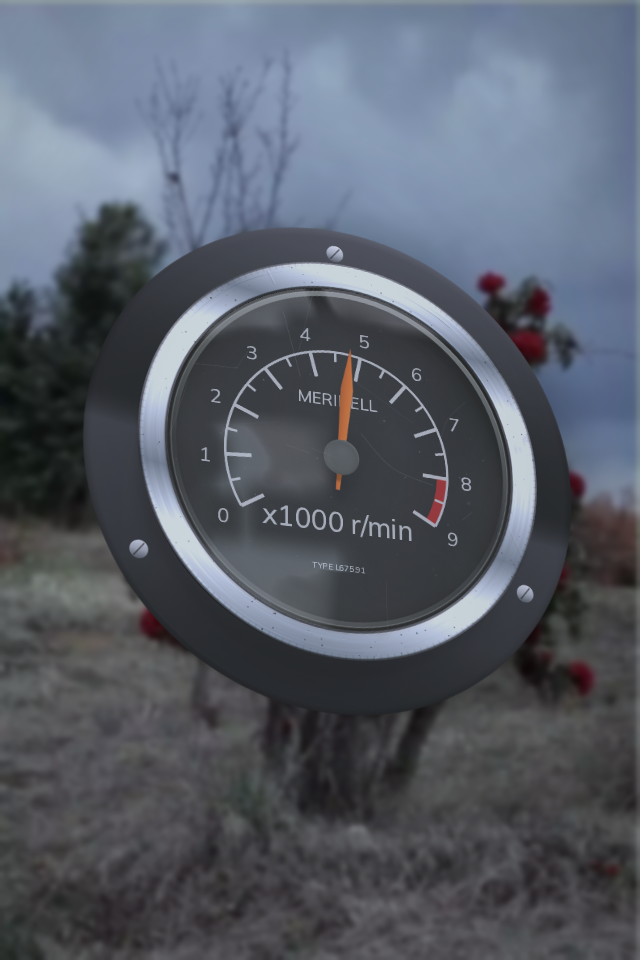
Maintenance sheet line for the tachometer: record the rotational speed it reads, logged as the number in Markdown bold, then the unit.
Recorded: **4750** rpm
